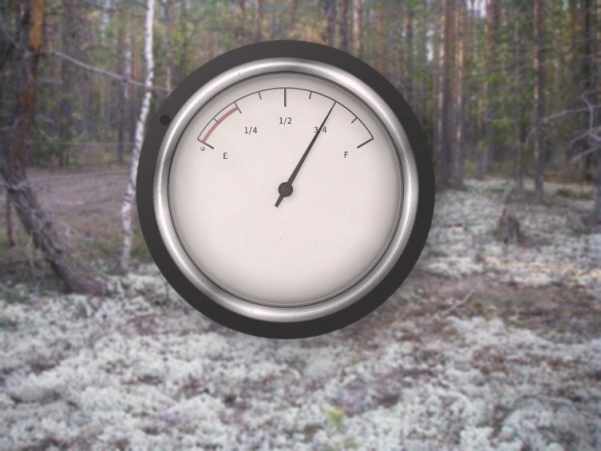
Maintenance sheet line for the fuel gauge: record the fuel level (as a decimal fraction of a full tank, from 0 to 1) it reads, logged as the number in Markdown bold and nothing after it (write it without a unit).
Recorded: **0.75**
